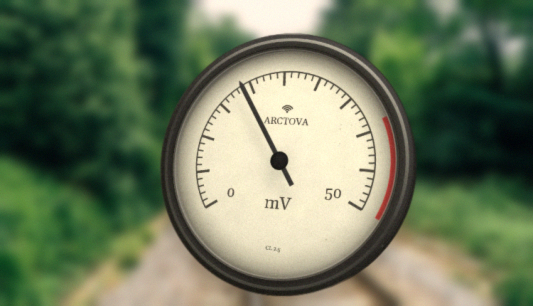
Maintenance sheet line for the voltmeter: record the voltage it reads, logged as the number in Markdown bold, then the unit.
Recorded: **19** mV
